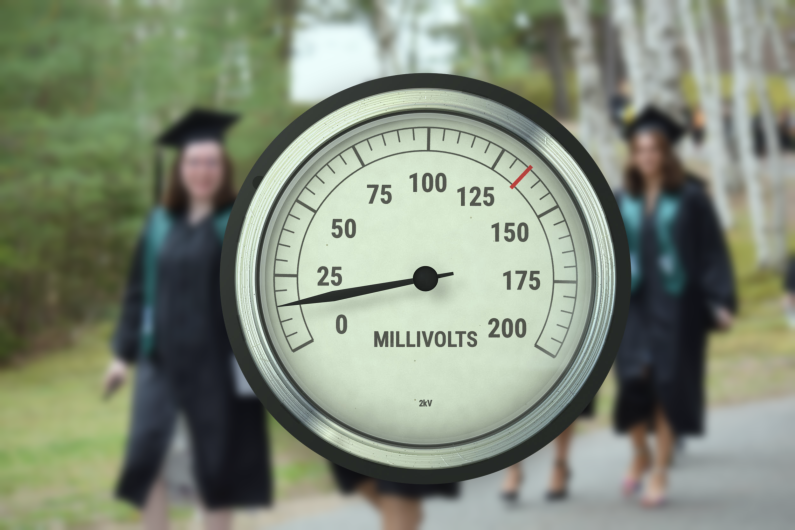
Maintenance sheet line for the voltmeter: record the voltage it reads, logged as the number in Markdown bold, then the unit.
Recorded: **15** mV
